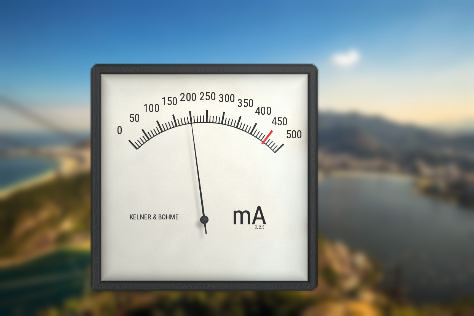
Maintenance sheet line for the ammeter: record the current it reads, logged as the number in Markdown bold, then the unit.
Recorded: **200** mA
